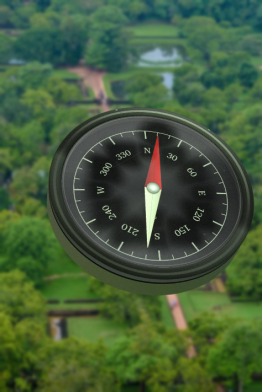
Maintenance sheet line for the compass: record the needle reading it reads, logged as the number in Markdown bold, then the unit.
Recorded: **10** °
